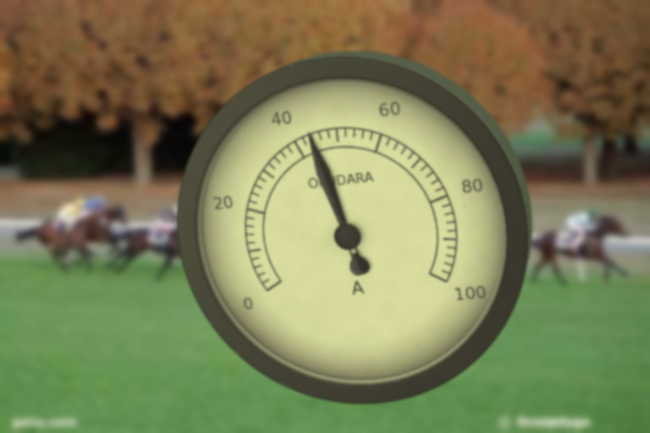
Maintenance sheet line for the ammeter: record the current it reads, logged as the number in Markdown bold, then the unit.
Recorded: **44** A
